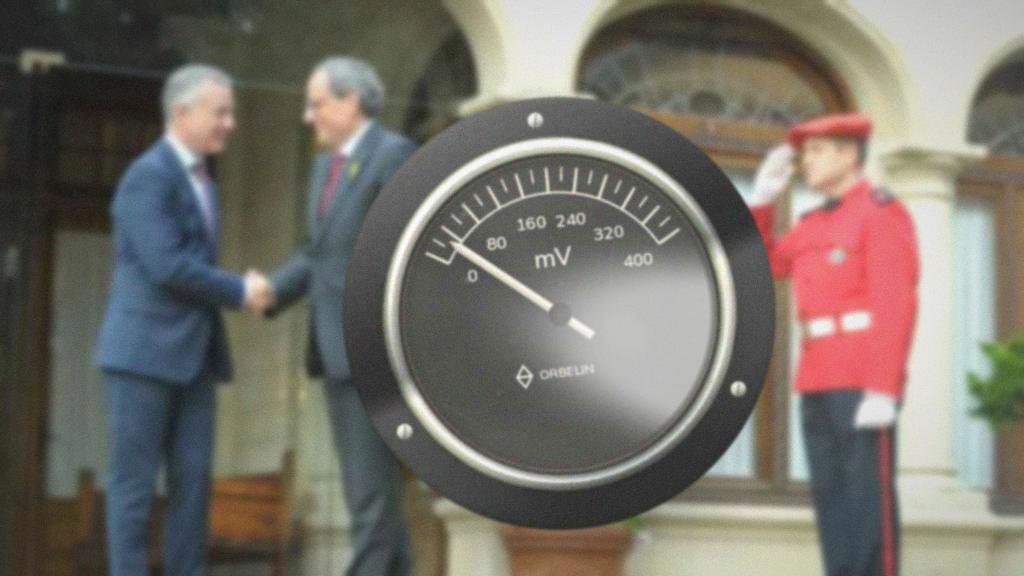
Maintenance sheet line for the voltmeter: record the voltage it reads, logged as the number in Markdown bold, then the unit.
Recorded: **30** mV
